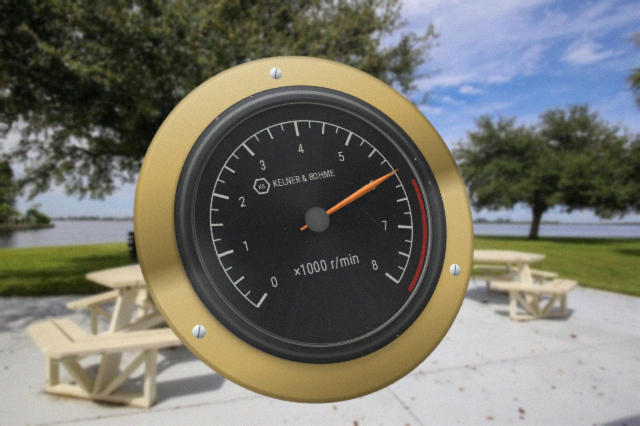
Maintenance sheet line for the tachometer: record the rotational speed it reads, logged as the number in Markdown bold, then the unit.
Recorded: **6000** rpm
